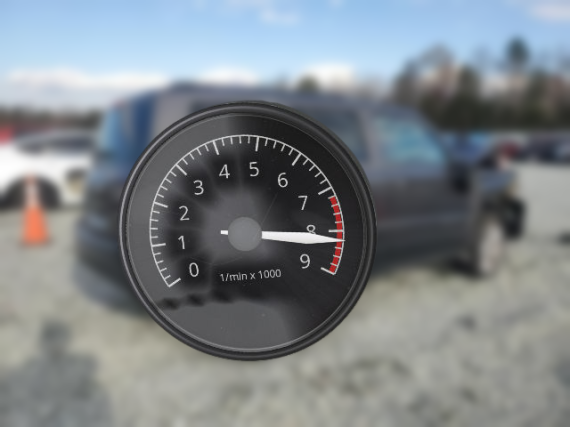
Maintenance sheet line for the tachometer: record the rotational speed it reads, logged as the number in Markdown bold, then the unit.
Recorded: **8200** rpm
